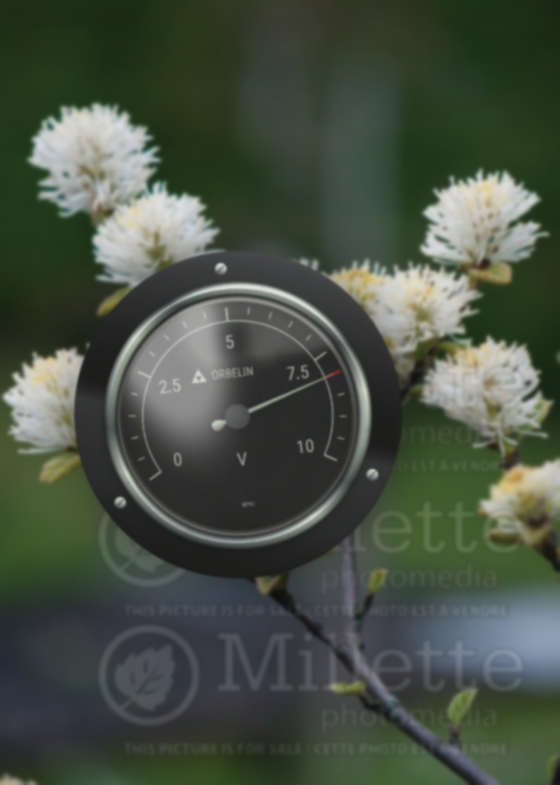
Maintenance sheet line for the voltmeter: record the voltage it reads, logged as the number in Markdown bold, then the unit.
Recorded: **8** V
